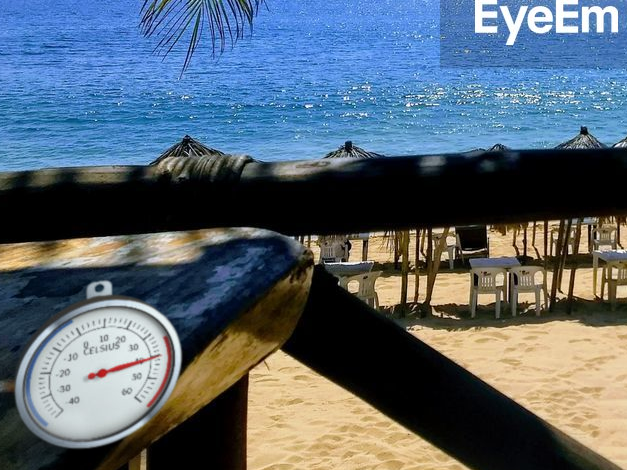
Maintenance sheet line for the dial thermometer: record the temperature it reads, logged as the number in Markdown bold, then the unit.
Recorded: **40** °C
